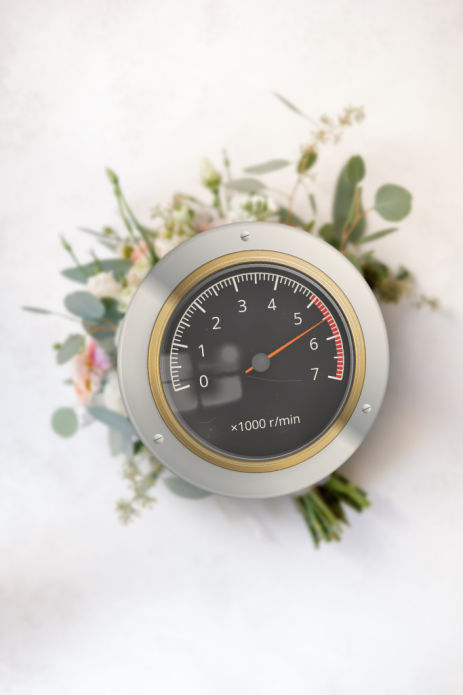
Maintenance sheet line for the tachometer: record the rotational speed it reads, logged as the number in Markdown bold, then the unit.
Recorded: **5500** rpm
